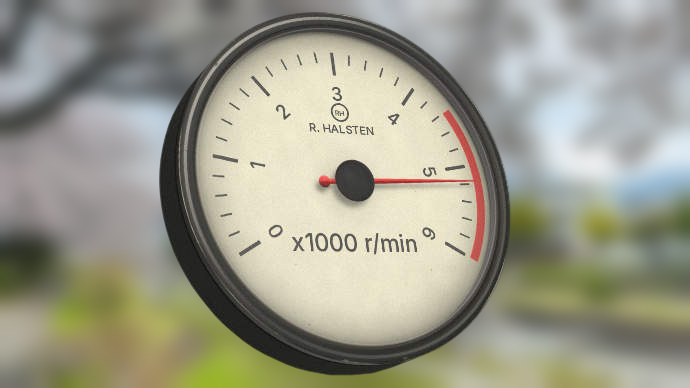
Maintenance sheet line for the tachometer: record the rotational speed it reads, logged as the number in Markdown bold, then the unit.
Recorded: **5200** rpm
